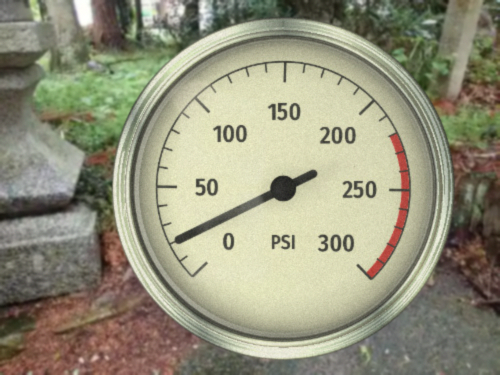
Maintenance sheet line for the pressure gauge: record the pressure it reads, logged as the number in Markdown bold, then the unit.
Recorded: **20** psi
